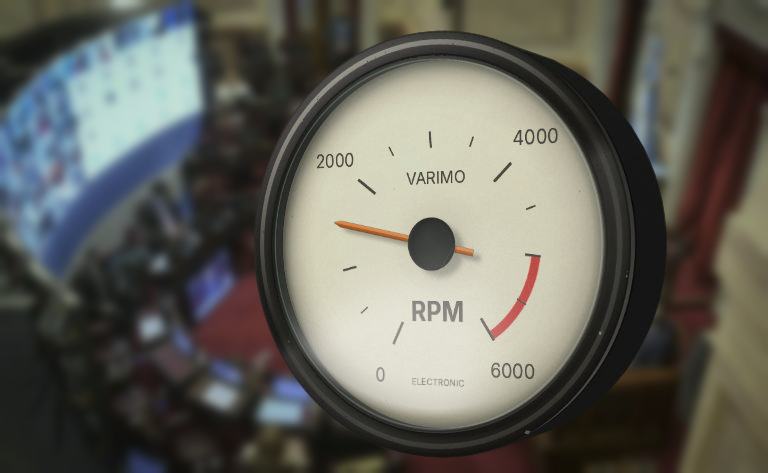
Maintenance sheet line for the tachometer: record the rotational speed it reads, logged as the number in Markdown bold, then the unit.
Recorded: **1500** rpm
